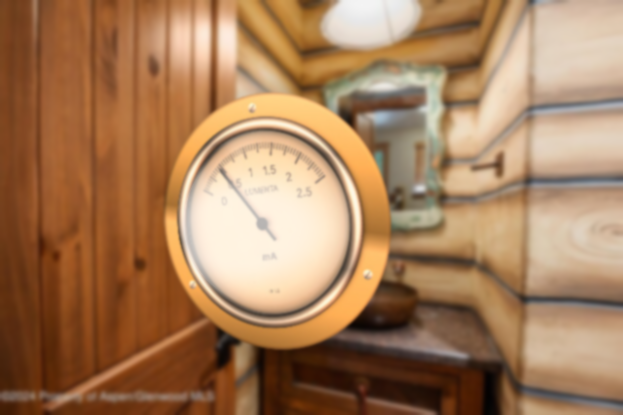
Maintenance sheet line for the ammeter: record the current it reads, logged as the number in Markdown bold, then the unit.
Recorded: **0.5** mA
